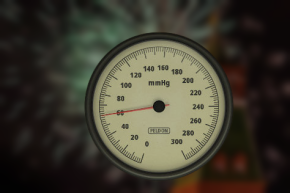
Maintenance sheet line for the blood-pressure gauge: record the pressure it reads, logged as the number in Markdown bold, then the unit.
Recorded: **60** mmHg
